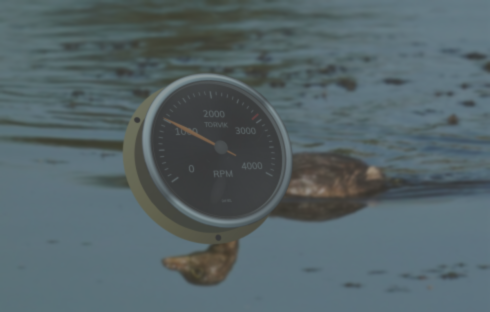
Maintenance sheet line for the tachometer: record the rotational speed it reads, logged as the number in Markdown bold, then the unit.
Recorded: **1000** rpm
